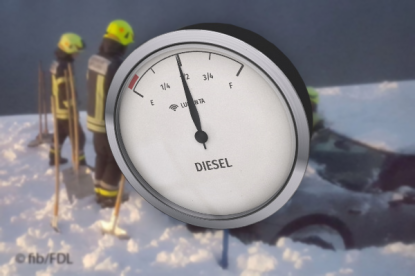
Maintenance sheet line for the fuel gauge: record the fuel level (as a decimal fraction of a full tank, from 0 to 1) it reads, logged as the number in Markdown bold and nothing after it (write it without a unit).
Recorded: **0.5**
